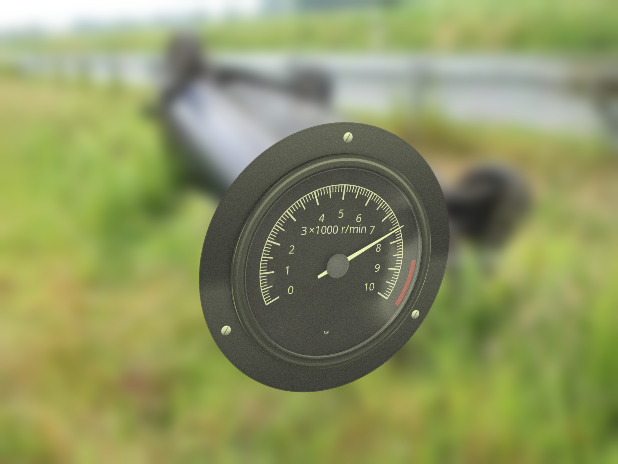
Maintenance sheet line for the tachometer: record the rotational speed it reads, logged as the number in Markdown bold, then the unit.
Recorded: **7500** rpm
